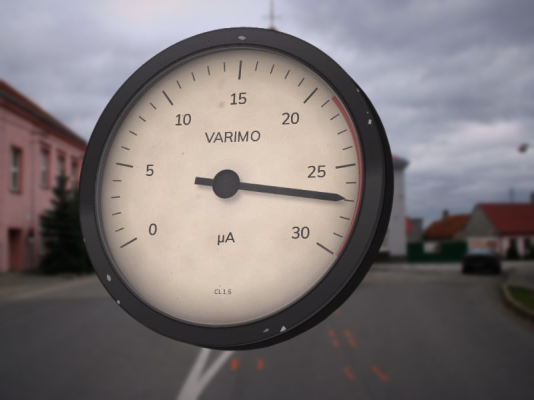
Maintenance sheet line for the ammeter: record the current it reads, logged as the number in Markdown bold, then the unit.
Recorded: **27** µA
